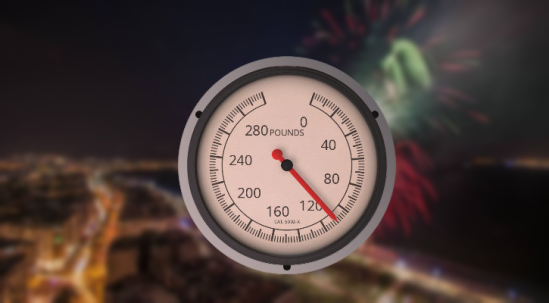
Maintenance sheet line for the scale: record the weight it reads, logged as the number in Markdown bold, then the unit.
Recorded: **110** lb
